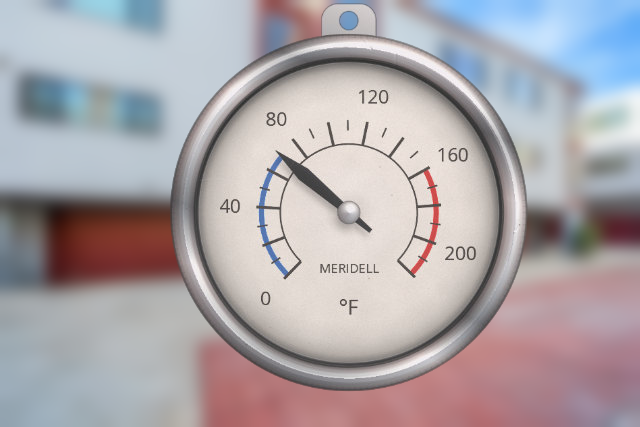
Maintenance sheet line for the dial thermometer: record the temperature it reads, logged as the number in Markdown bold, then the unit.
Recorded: **70** °F
